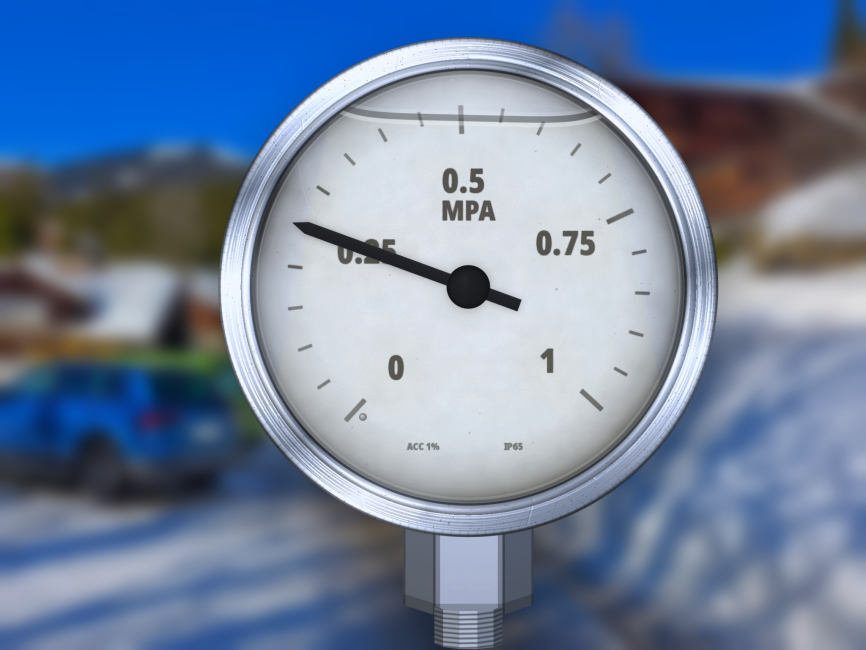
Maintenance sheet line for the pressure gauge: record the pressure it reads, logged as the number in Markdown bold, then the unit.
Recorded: **0.25** MPa
